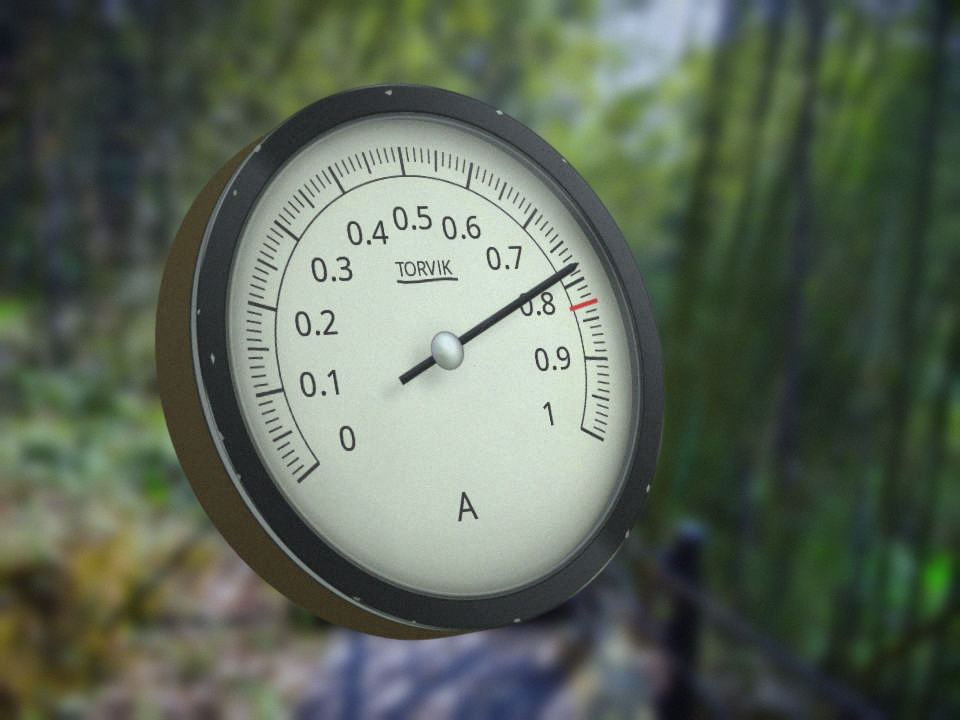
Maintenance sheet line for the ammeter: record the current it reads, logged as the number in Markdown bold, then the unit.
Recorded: **0.78** A
